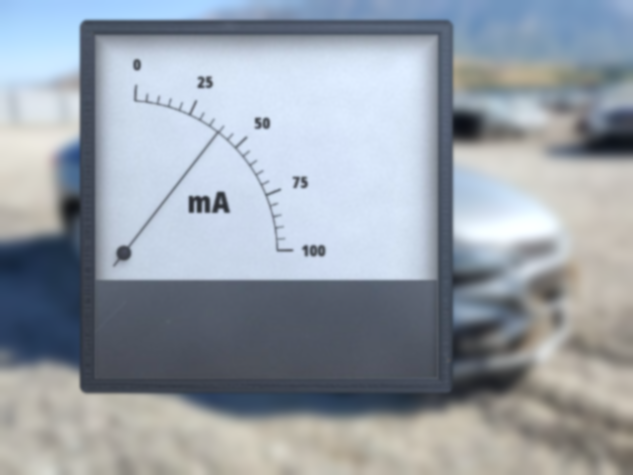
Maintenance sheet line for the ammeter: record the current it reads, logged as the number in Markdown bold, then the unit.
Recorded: **40** mA
